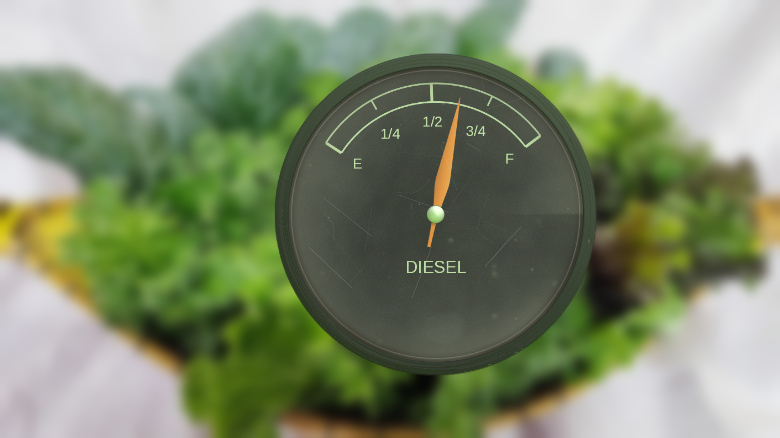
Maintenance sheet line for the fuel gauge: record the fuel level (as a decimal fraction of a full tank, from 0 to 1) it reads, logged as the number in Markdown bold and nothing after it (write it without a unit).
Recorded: **0.625**
